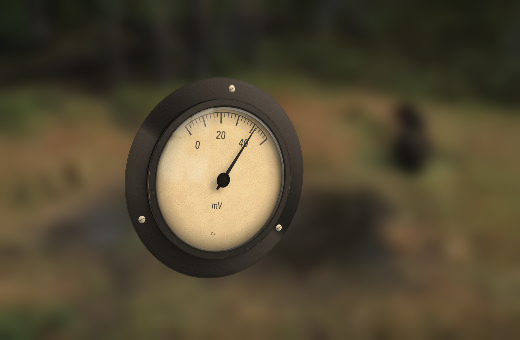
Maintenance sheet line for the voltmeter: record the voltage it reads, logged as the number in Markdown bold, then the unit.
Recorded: **40** mV
